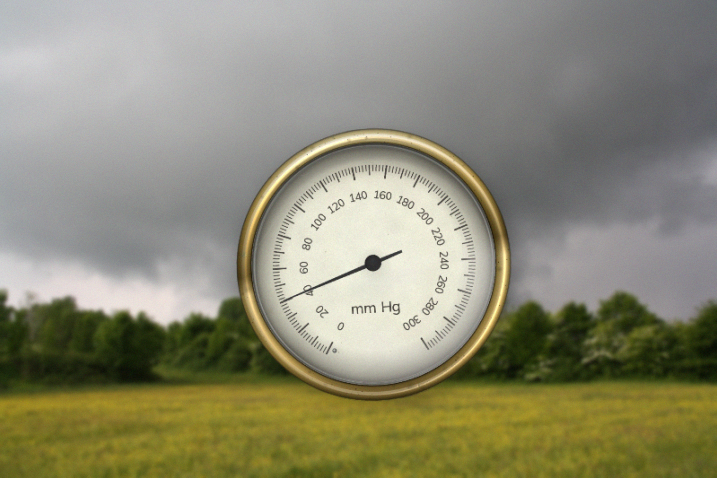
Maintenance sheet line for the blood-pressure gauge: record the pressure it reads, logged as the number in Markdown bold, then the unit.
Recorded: **40** mmHg
